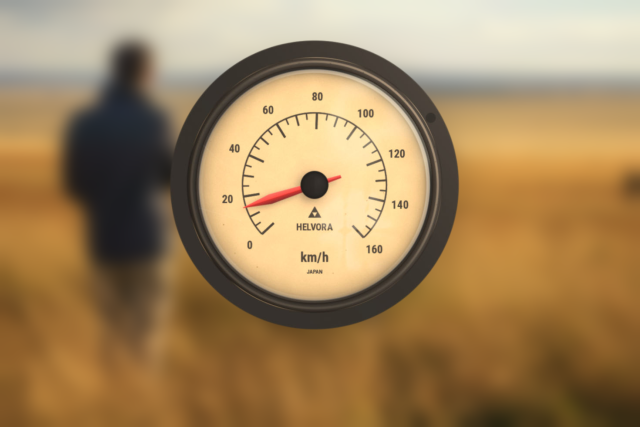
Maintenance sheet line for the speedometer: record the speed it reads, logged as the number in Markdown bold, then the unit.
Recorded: **15** km/h
